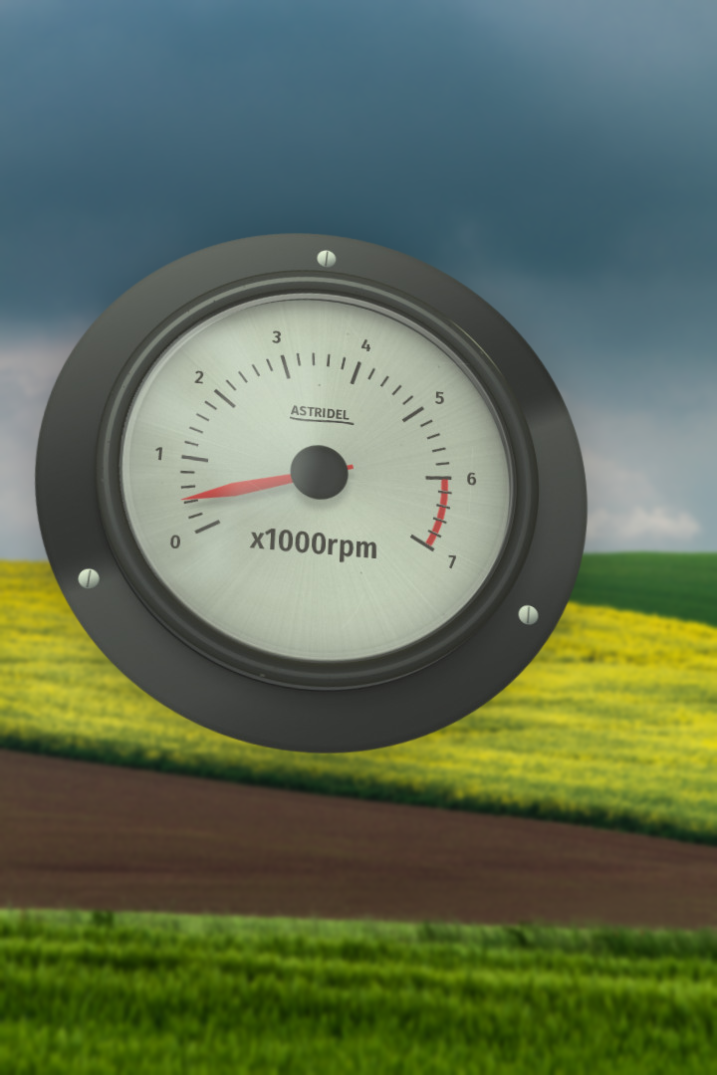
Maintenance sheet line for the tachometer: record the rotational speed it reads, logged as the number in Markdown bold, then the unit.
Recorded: **400** rpm
